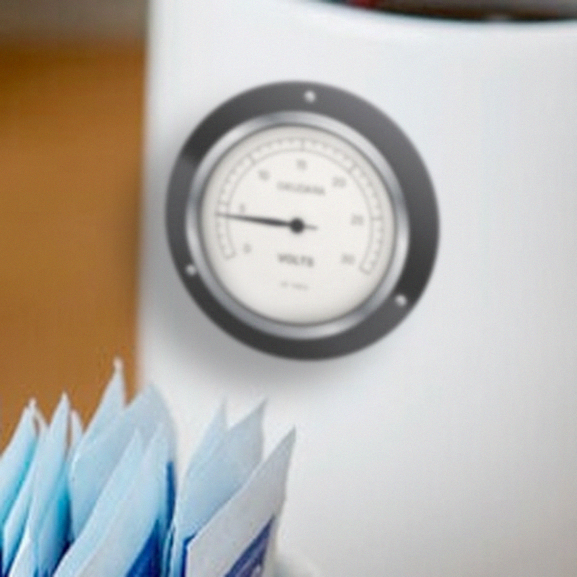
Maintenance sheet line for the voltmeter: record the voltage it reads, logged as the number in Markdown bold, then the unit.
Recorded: **4** V
